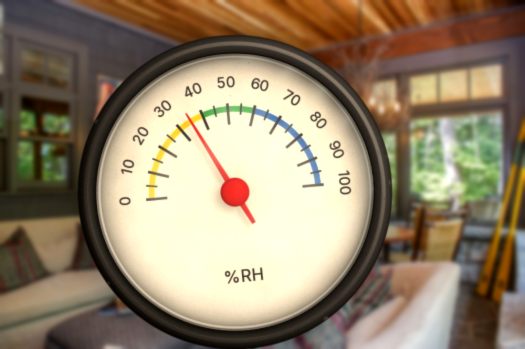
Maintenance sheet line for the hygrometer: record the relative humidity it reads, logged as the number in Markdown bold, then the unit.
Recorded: **35** %
